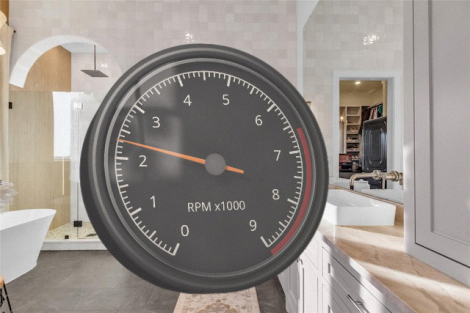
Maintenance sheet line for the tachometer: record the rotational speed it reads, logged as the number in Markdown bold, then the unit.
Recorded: **2300** rpm
